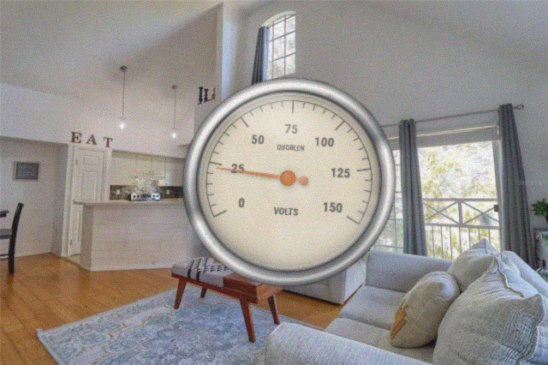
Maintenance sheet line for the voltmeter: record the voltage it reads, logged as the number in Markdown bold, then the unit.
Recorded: **22.5** V
